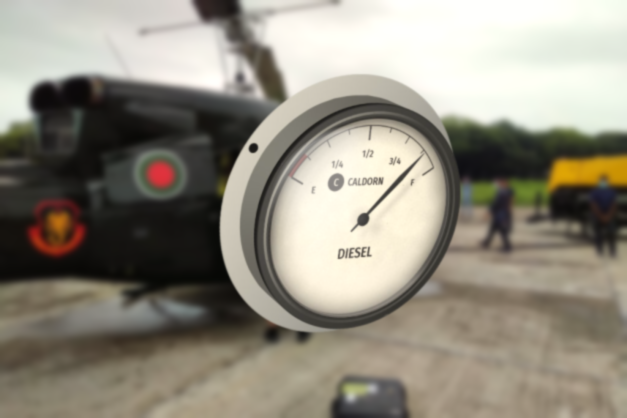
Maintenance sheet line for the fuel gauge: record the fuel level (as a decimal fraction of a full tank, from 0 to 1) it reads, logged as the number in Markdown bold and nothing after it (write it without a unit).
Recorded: **0.875**
